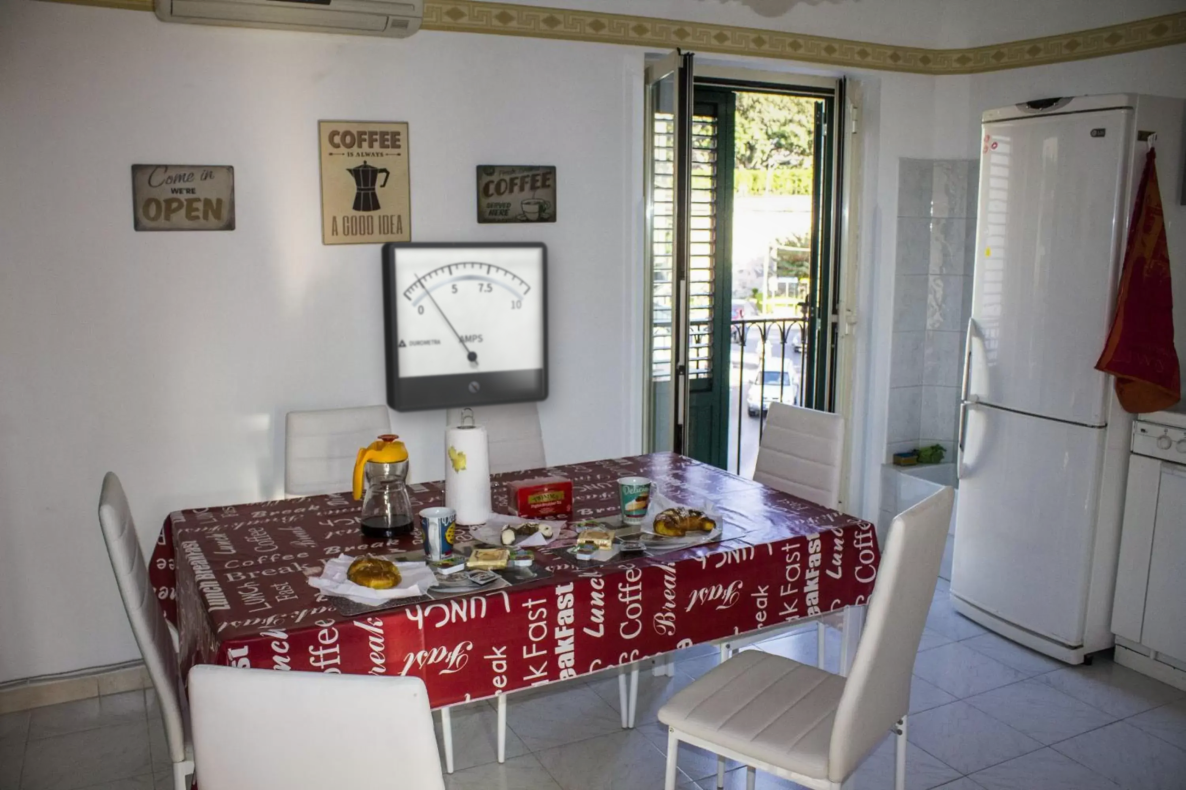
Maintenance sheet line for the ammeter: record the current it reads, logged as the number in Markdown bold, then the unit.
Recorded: **2.5** A
